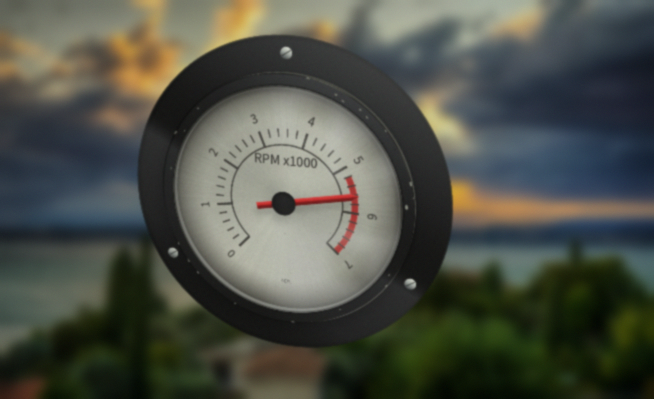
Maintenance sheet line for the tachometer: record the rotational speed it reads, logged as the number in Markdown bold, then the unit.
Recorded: **5600** rpm
